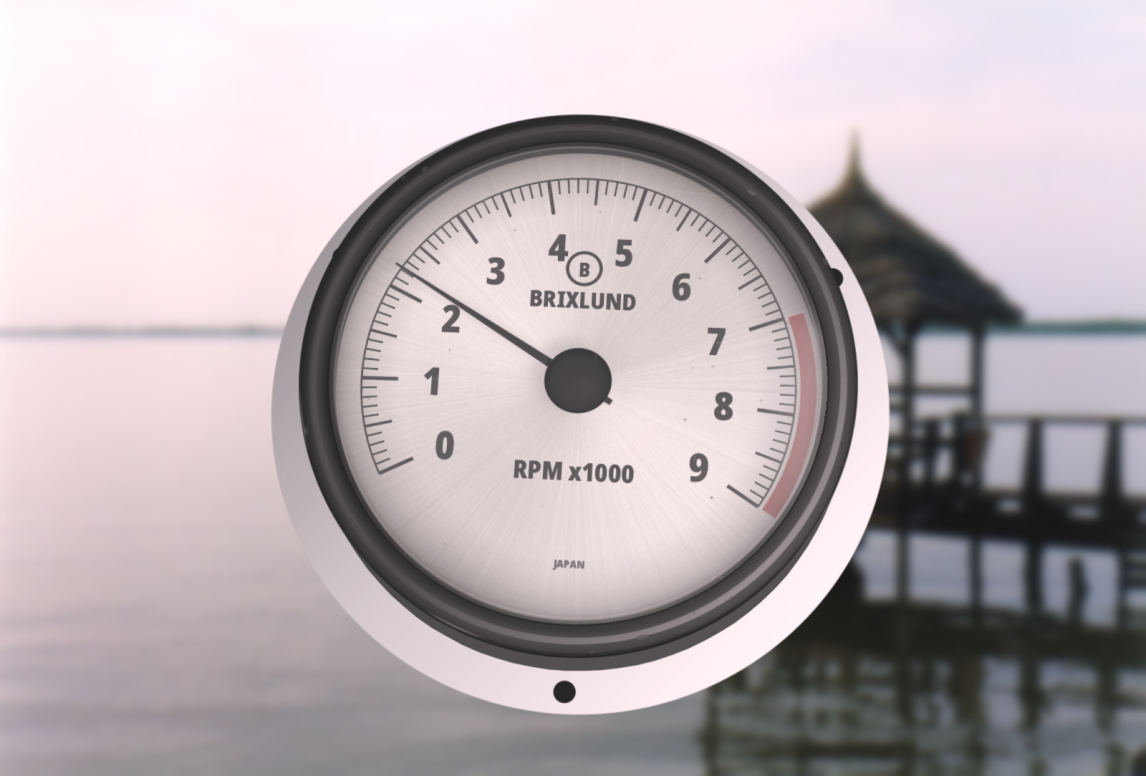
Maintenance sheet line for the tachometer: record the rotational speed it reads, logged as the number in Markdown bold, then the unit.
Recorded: **2200** rpm
